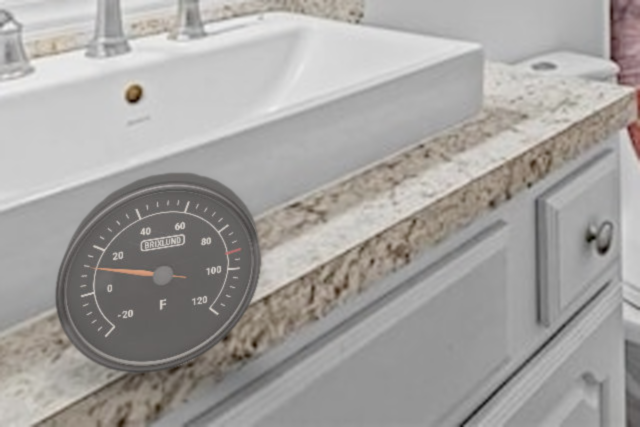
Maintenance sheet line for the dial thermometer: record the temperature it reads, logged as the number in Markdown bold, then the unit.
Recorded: **12** °F
